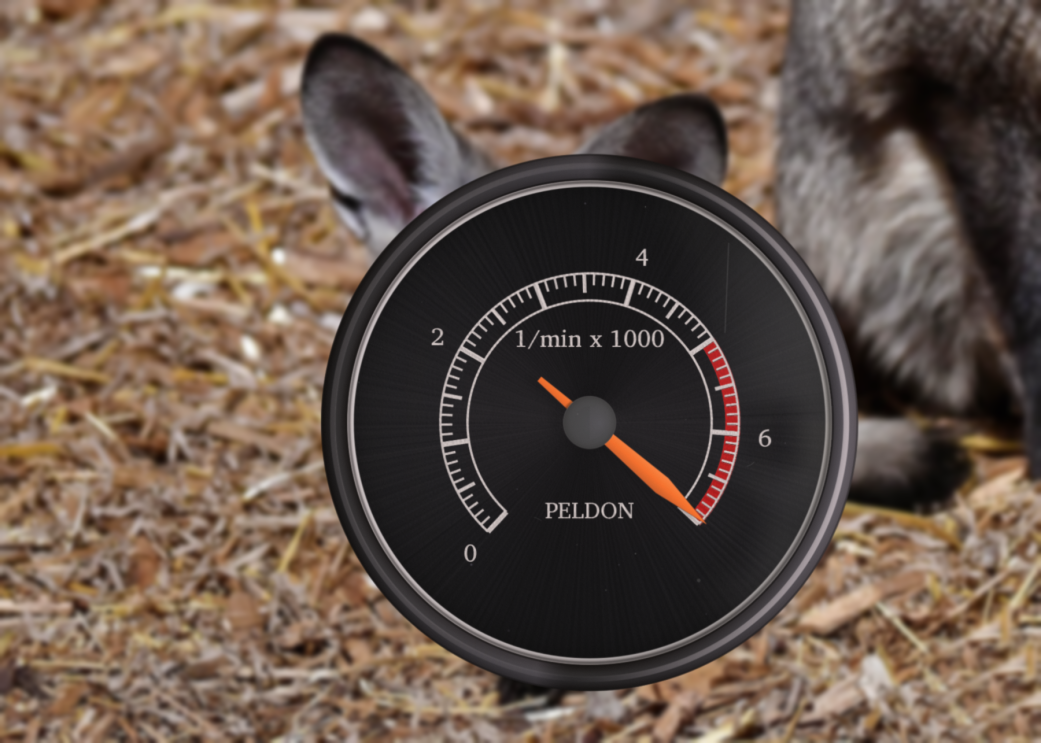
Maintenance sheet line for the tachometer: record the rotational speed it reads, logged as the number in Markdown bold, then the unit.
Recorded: **6950** rpm
